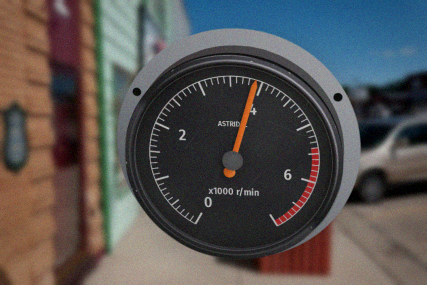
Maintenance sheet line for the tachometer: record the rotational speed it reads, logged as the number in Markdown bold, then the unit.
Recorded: **3900** rpm
